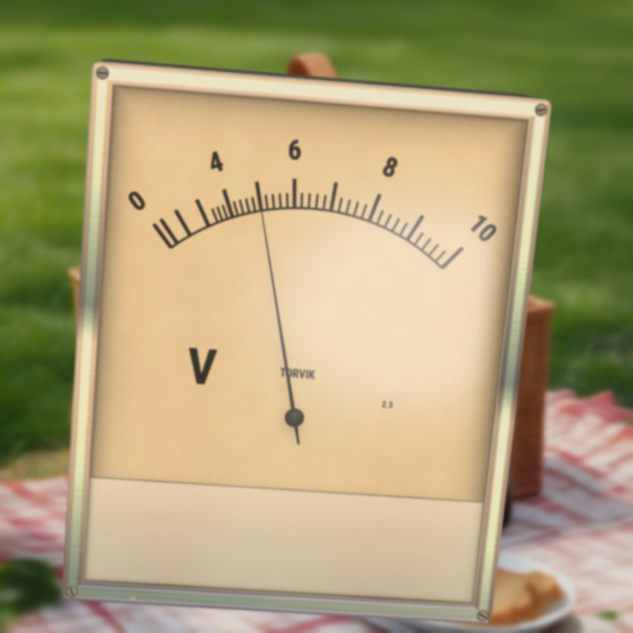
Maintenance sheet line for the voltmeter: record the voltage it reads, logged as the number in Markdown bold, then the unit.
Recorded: **5** V
